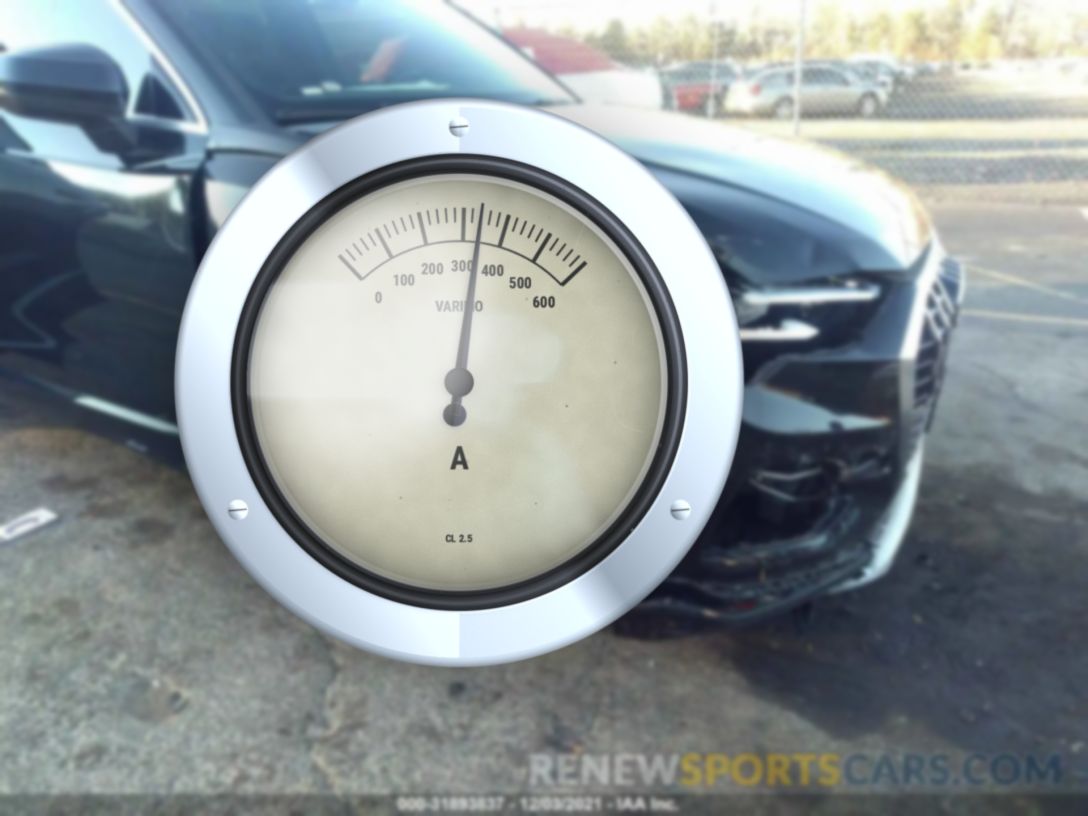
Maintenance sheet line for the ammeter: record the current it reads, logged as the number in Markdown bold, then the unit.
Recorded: **340** A
